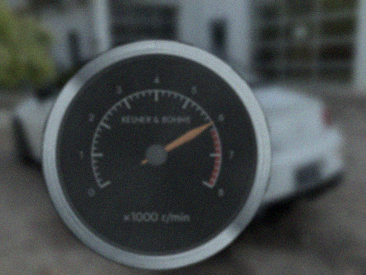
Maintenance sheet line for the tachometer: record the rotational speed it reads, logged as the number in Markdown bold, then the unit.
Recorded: **6000** rpm
